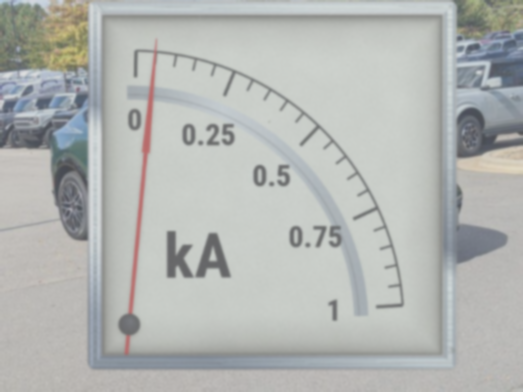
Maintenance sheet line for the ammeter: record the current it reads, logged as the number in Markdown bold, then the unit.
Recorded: **0.05** kA
